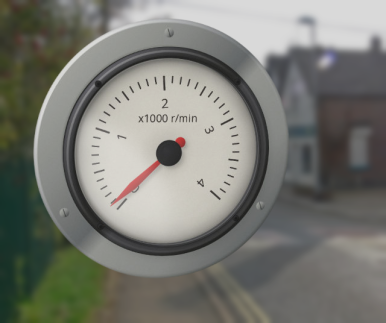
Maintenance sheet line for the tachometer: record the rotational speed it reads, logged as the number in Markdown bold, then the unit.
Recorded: **100** rpm
